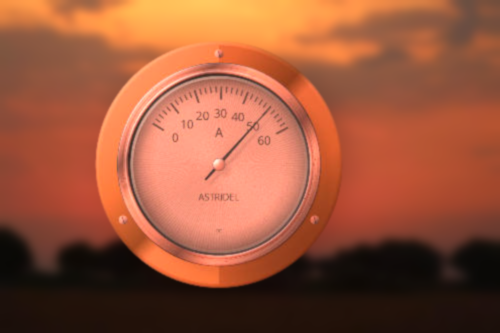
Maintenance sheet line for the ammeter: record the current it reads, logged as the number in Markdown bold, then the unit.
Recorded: **50** A
